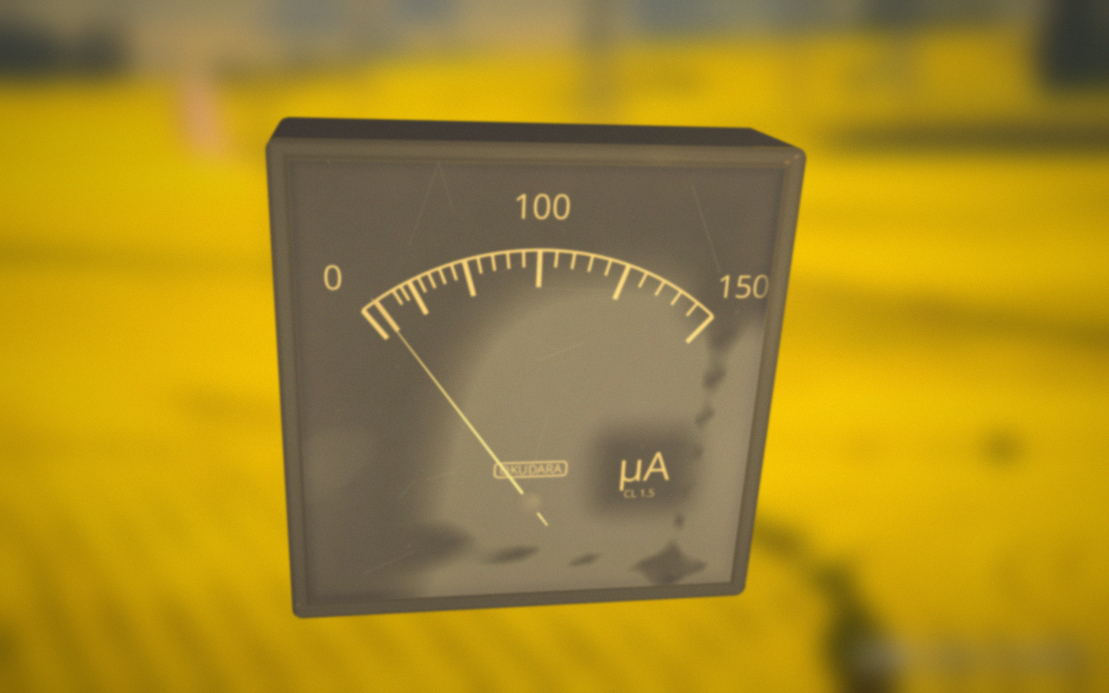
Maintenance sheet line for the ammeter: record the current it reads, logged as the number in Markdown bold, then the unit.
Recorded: **25** µA
